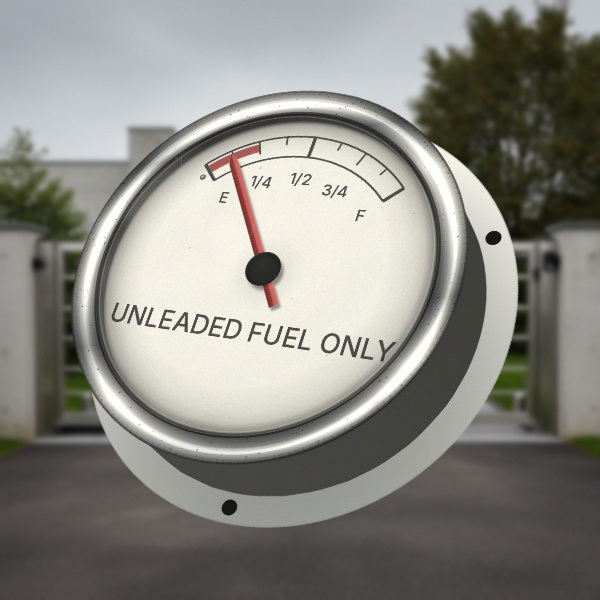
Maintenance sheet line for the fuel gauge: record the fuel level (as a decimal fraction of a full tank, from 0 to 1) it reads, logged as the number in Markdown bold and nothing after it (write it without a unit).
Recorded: **0.125**
